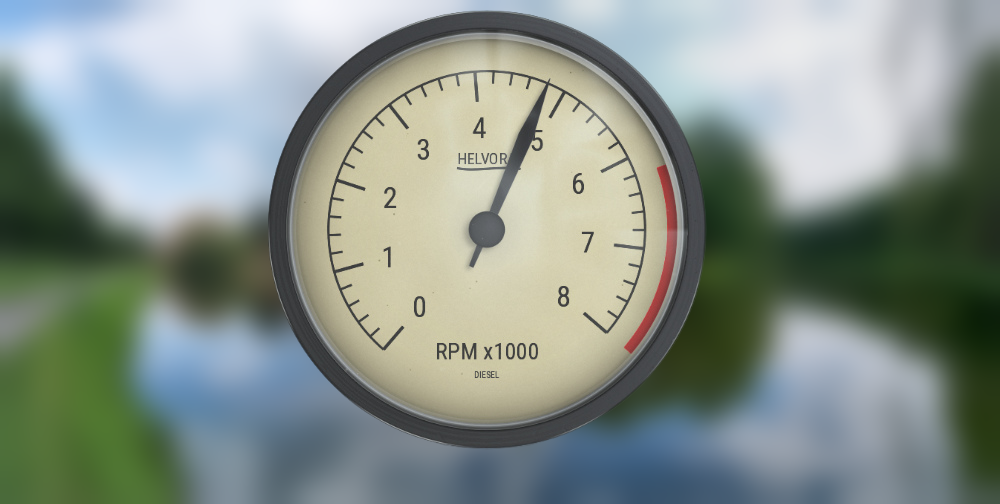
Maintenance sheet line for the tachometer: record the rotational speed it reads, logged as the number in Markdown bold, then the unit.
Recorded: **4800** rpm
